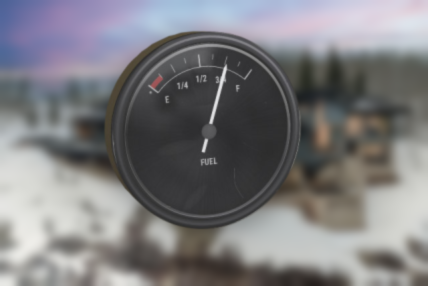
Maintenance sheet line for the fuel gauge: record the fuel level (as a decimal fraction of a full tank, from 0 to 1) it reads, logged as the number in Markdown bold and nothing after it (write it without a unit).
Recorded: **0.75**
